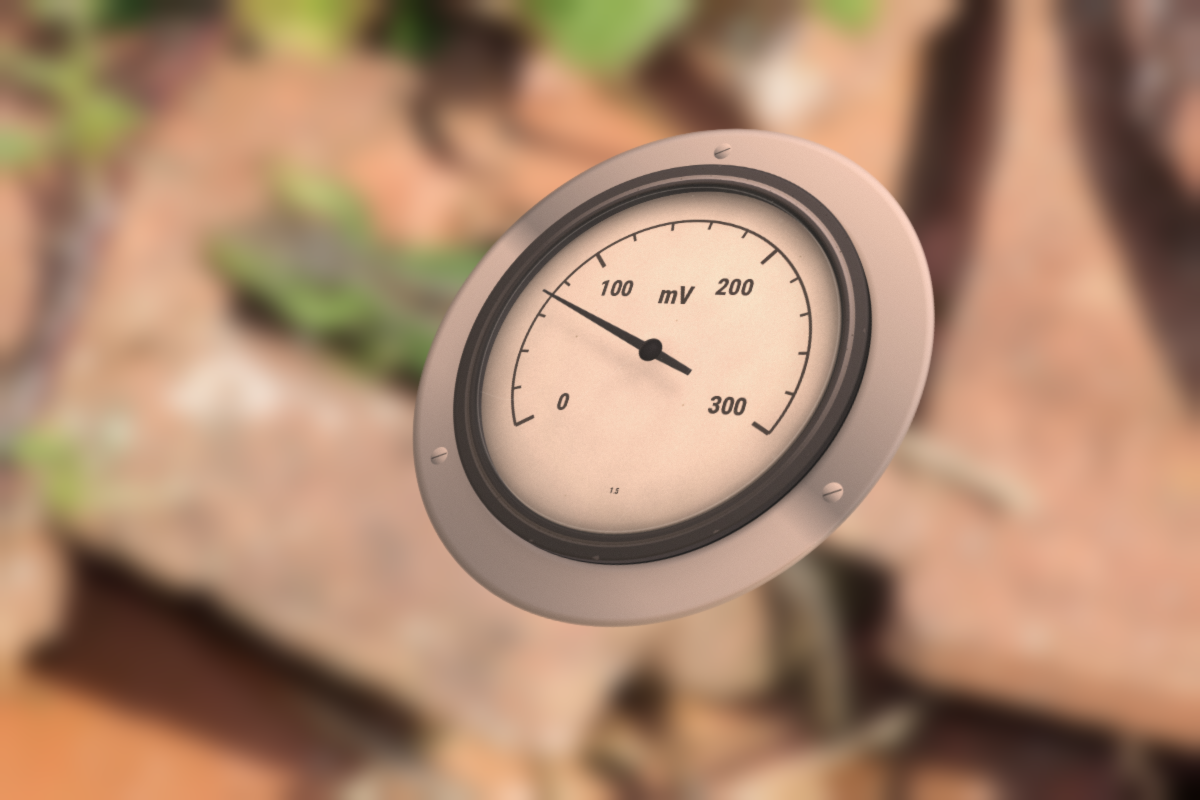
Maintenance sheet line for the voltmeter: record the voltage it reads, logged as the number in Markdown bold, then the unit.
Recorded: **70** mV
